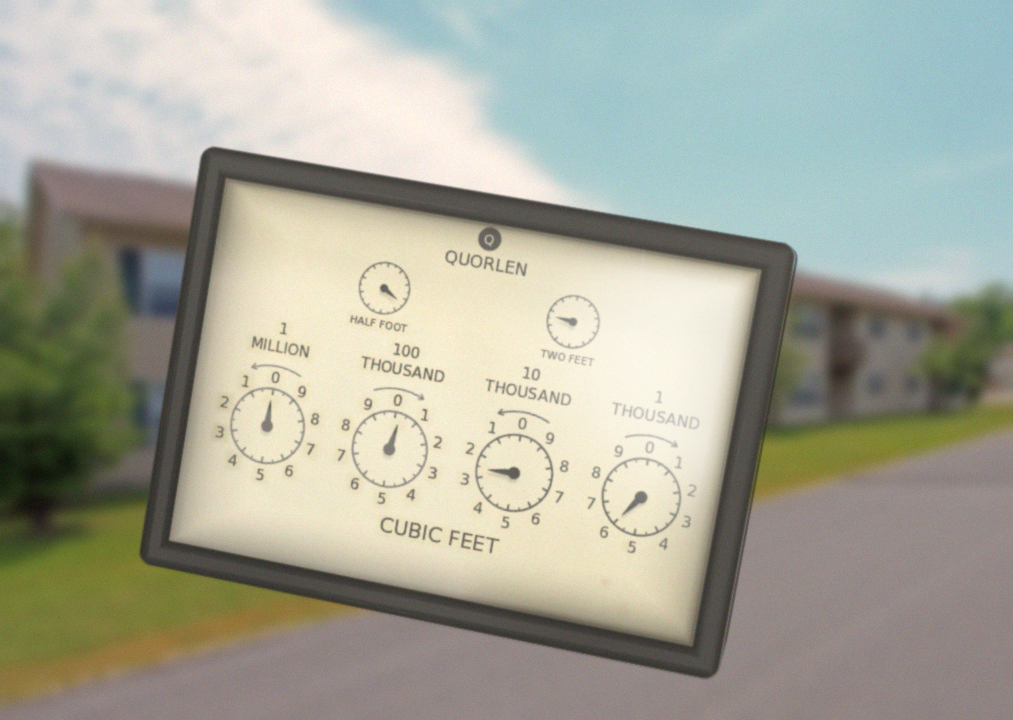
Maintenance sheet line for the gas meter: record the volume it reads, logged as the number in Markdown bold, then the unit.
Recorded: **2600** ft³
